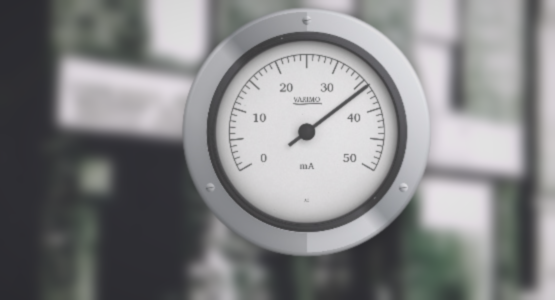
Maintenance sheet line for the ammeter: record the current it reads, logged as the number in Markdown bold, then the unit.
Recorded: **36** mA
